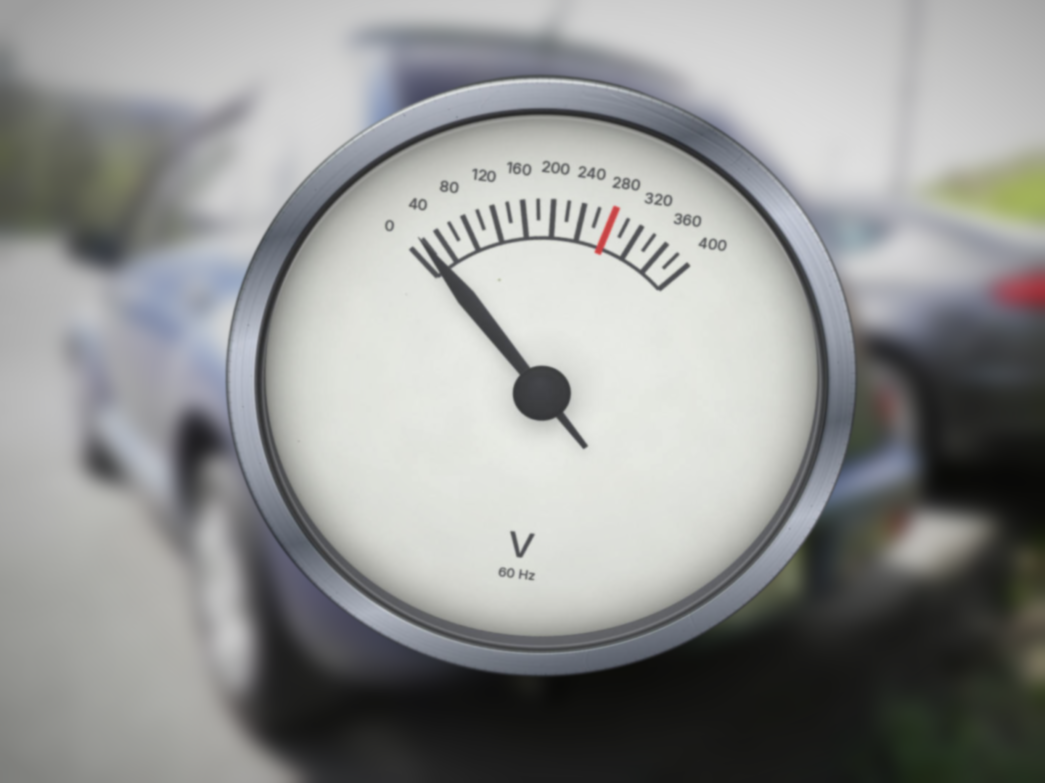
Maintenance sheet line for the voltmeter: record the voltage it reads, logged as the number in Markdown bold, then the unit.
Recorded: **20** V
